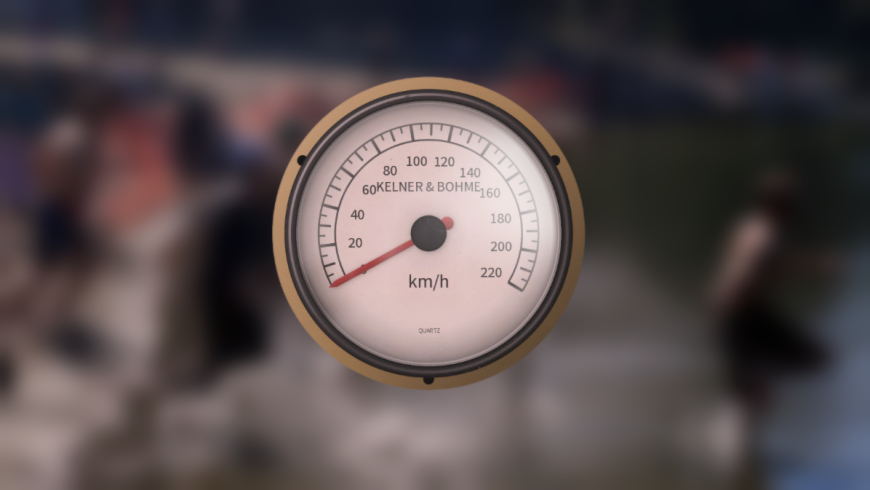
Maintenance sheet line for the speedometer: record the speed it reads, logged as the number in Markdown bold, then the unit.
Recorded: **0** km/h
